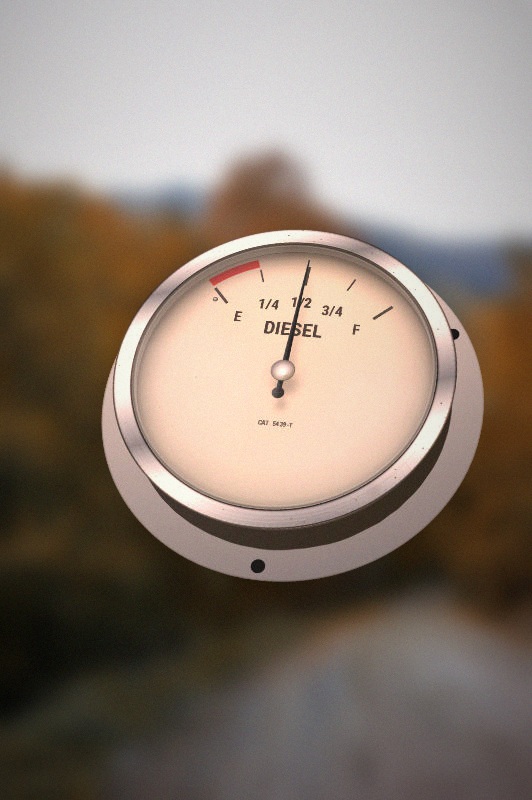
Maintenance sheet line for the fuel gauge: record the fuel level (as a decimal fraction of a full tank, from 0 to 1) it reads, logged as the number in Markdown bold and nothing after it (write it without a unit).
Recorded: **0.5**
